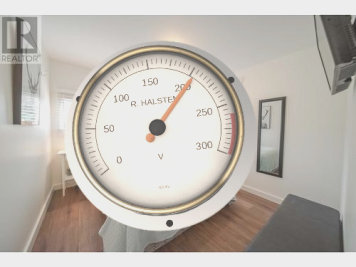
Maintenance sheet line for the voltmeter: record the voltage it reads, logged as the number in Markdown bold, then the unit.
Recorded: **205** V
